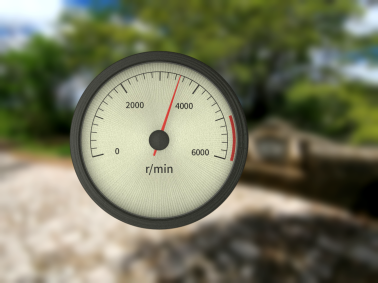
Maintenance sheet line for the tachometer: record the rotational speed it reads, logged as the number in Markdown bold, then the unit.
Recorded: **3500** rpm
